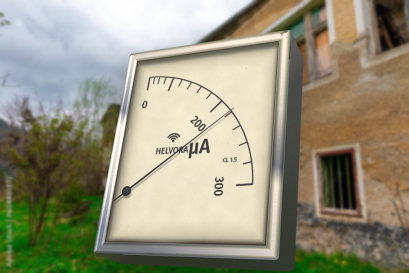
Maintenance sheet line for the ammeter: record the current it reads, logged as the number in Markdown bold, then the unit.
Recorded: **220** µA
